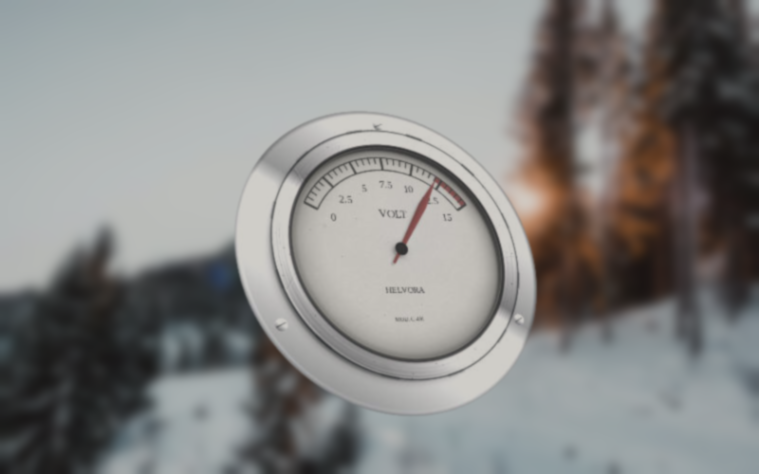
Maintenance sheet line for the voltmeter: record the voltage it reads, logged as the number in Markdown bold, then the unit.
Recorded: **12** V
